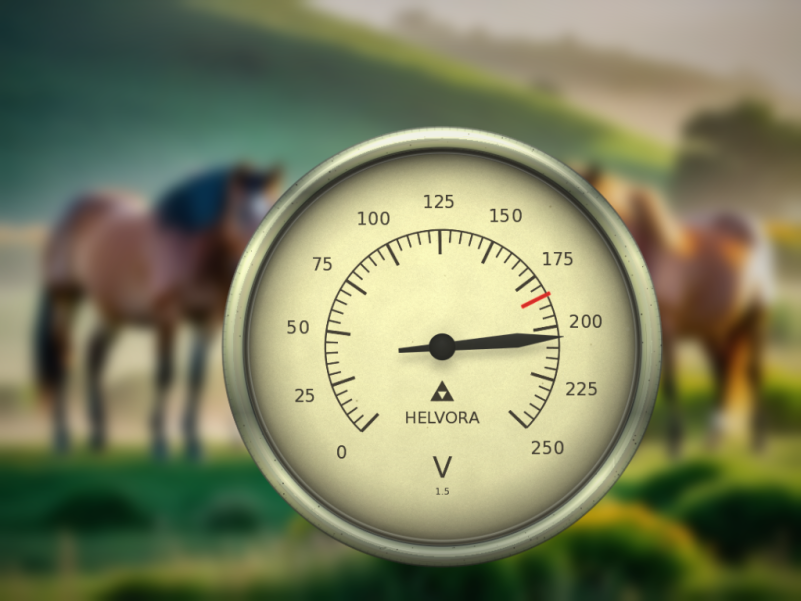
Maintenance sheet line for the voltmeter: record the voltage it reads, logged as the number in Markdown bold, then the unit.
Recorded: **205** V
